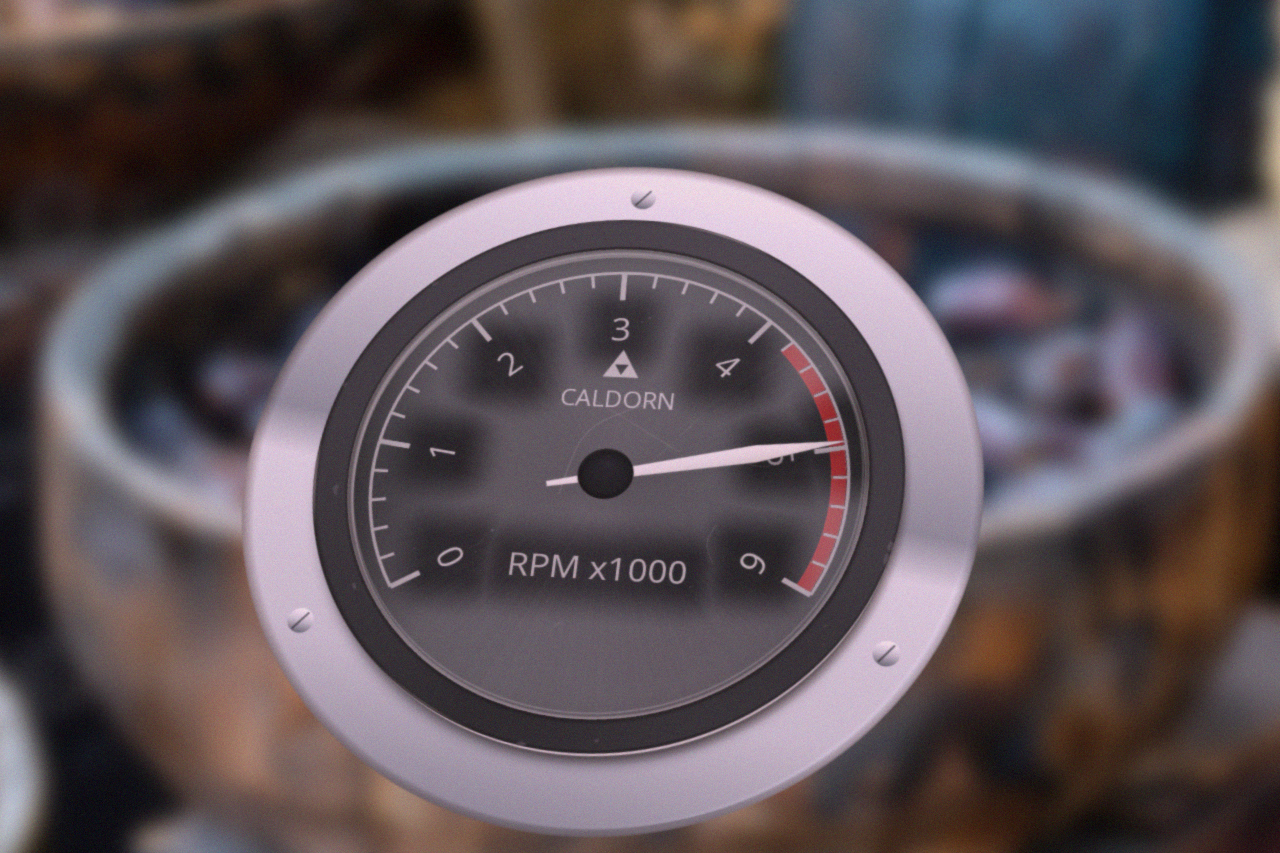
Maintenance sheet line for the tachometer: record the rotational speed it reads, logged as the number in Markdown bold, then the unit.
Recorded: **5000** rpm
